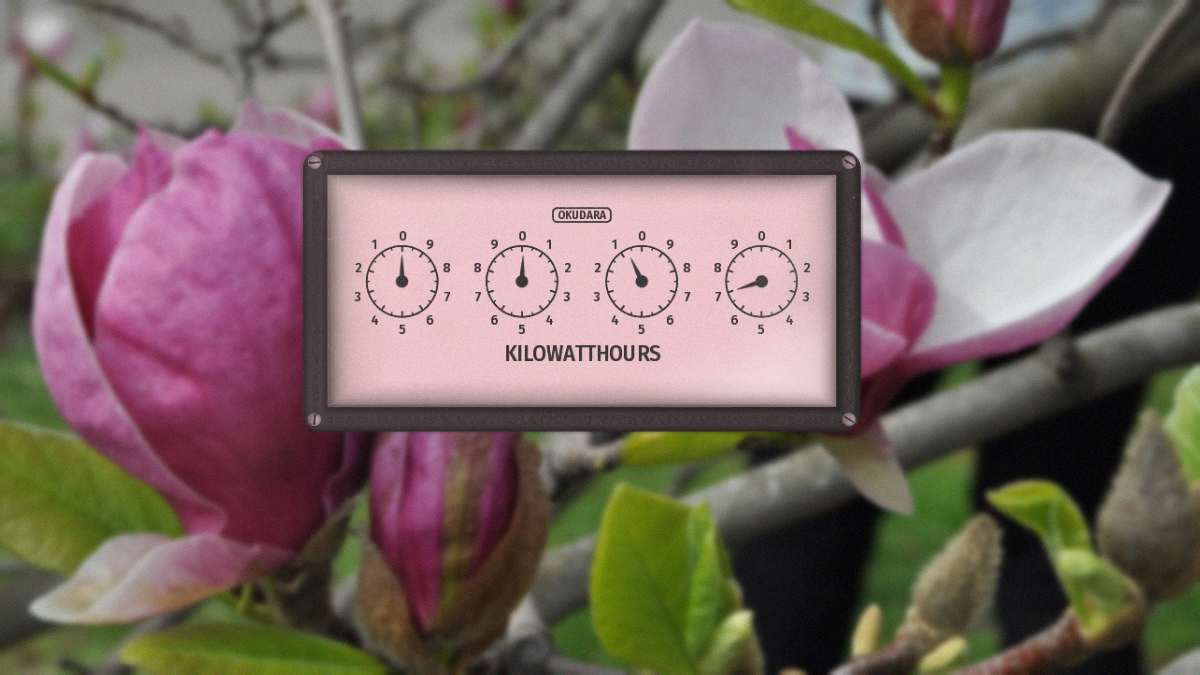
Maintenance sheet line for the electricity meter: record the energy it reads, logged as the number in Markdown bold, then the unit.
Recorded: **7** kWh
